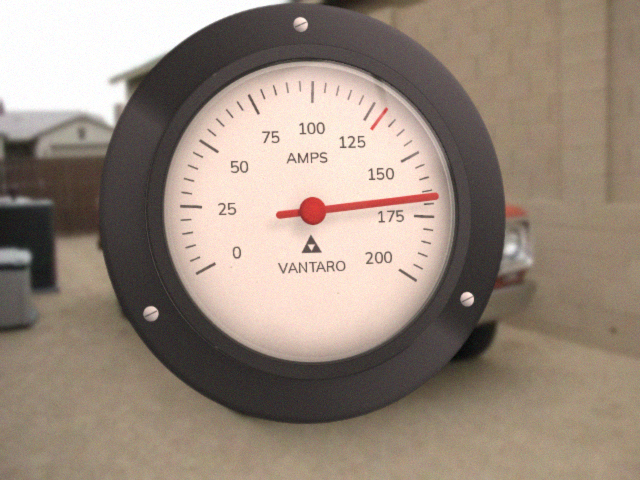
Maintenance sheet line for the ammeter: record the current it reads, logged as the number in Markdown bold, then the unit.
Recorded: **167.5** A
